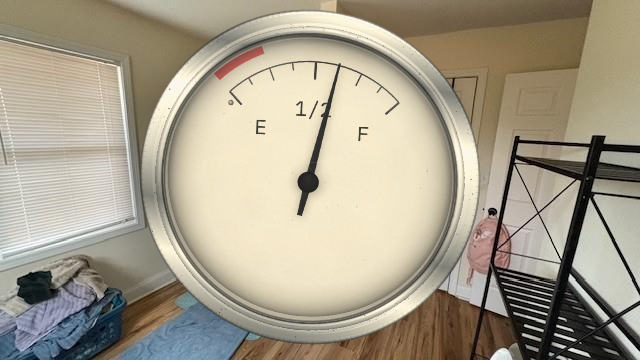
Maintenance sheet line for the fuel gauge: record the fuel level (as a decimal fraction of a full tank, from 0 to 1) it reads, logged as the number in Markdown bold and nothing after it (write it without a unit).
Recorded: **0.625**
